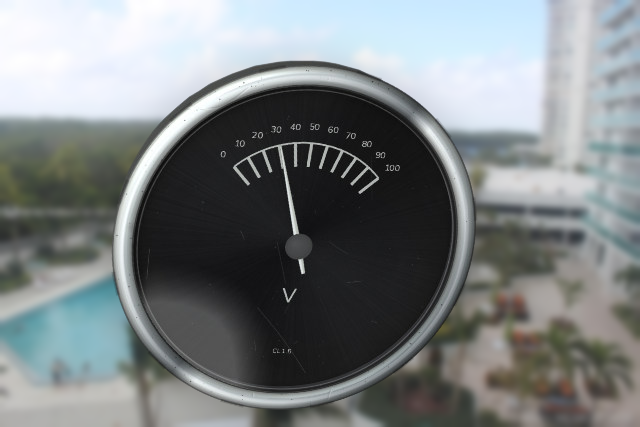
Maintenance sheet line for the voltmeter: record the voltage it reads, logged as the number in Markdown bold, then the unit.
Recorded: **30** V
